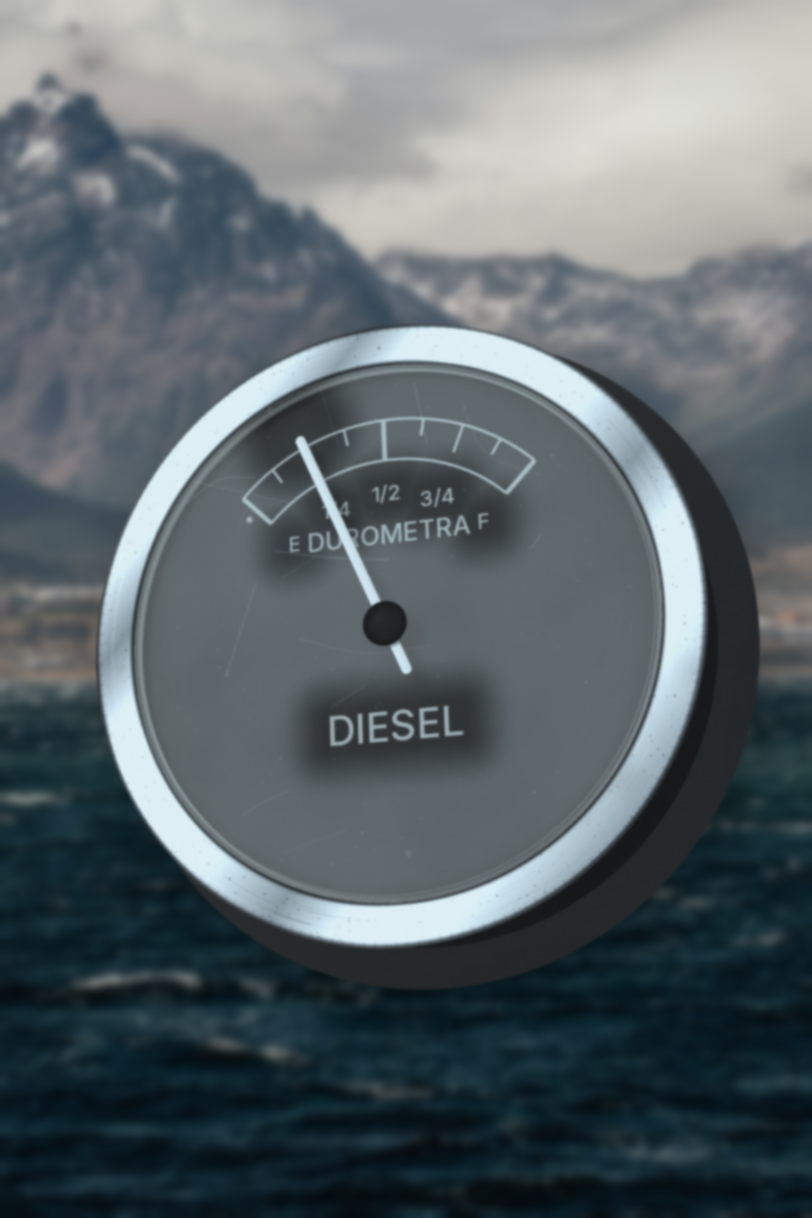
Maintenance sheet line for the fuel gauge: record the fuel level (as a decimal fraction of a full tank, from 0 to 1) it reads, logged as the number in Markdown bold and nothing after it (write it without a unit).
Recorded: **0.25**
